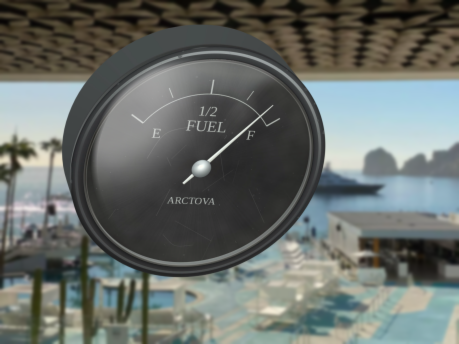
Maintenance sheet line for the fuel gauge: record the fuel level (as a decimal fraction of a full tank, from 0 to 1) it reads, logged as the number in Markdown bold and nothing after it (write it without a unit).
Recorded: **0.875**
